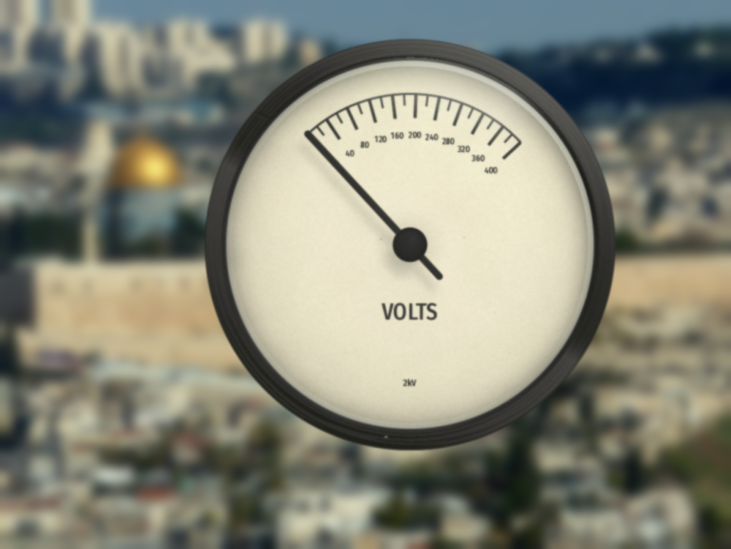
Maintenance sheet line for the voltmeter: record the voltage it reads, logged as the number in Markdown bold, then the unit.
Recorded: **0** V
